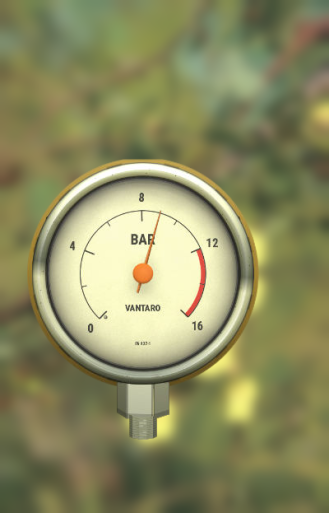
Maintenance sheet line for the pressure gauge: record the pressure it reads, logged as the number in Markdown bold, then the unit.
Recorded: **9** bar
